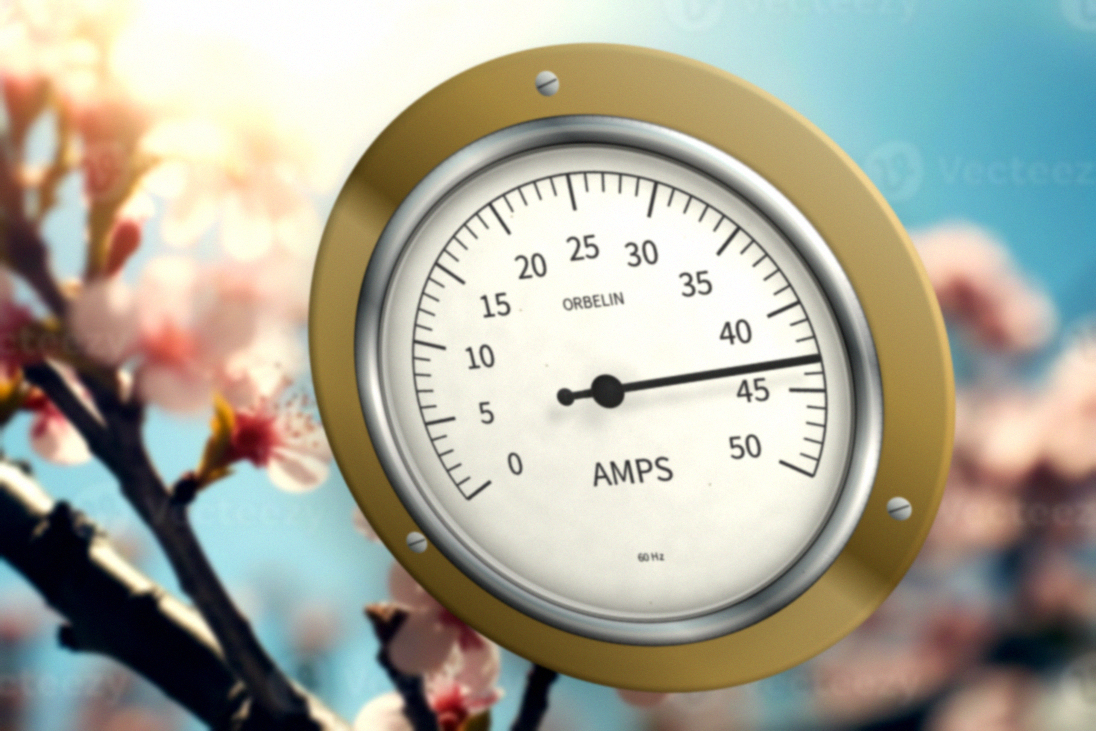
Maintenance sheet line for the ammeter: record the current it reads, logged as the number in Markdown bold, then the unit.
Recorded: **43** A
